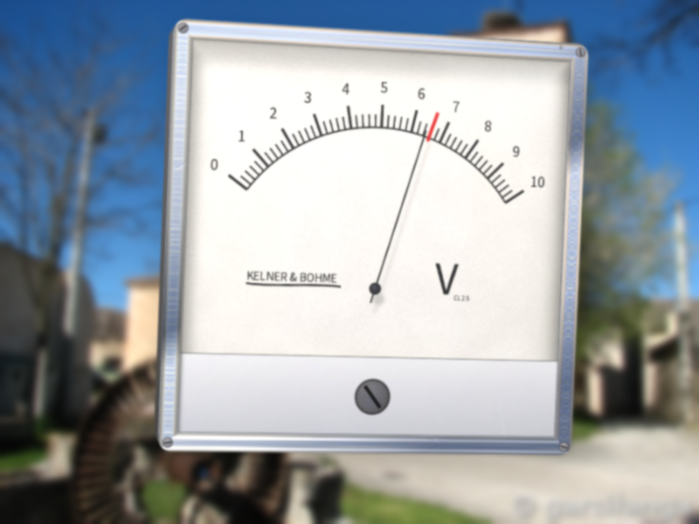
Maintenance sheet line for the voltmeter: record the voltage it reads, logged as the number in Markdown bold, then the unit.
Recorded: **6.4** V
